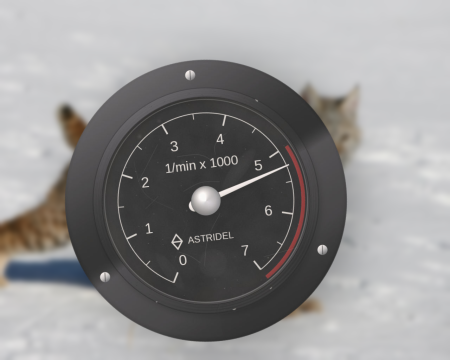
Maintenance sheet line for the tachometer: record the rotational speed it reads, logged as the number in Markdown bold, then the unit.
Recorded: **5250** rpm
